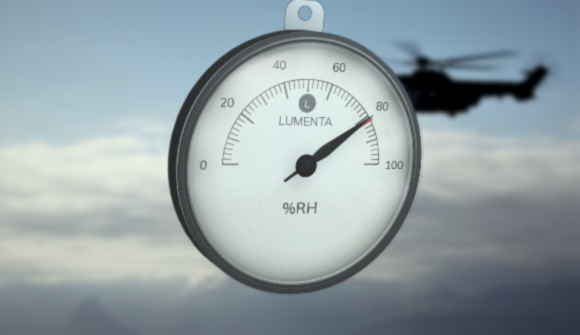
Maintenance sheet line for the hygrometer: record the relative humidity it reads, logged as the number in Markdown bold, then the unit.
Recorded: **80** %
